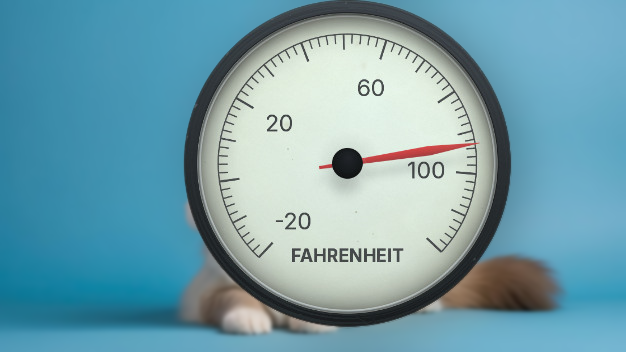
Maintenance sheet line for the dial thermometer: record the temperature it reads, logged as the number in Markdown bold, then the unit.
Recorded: **93** °F
